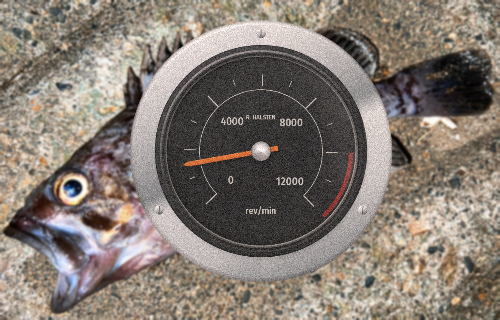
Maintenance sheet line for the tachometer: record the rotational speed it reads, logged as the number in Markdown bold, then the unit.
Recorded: **1500** rpm
